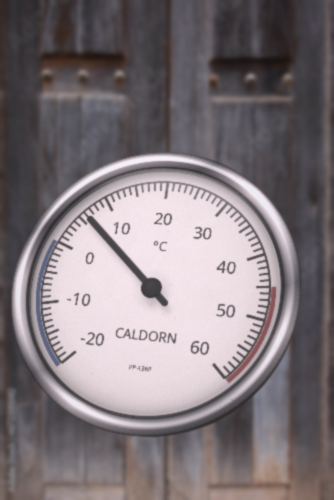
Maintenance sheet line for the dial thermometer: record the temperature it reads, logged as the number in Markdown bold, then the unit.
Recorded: **6** °C
